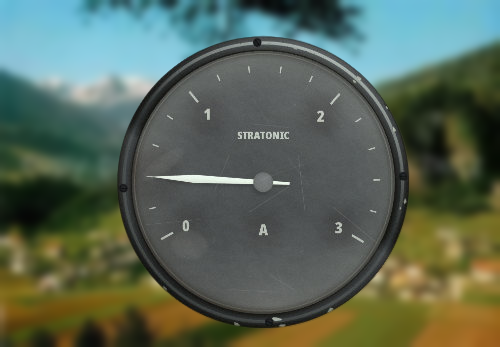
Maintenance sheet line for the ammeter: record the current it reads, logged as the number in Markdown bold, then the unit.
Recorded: **0.4** A
